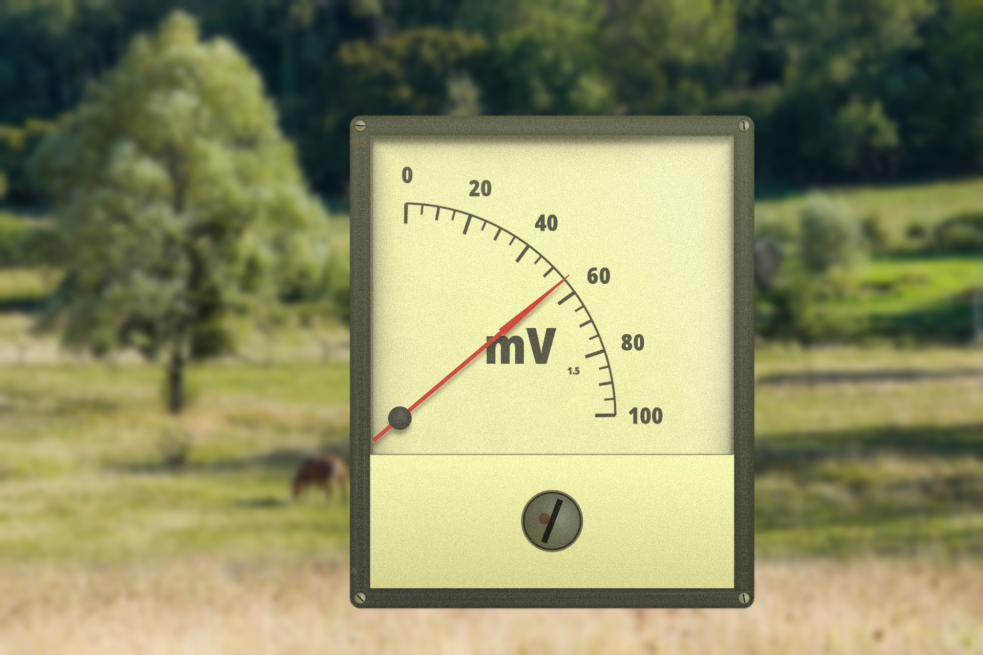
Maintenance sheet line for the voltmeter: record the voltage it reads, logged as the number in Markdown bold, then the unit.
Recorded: **55** mV
